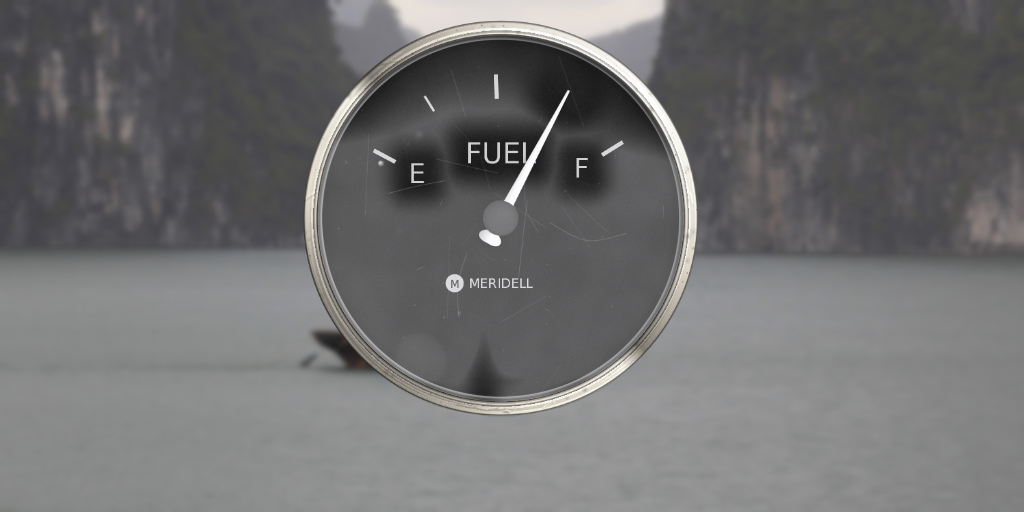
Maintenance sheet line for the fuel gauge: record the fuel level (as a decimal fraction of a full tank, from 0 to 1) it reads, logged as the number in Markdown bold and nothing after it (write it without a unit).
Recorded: **0.75**
